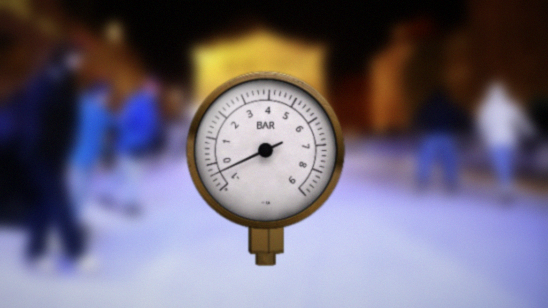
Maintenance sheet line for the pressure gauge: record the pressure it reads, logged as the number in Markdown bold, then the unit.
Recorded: **-0.4** bar
